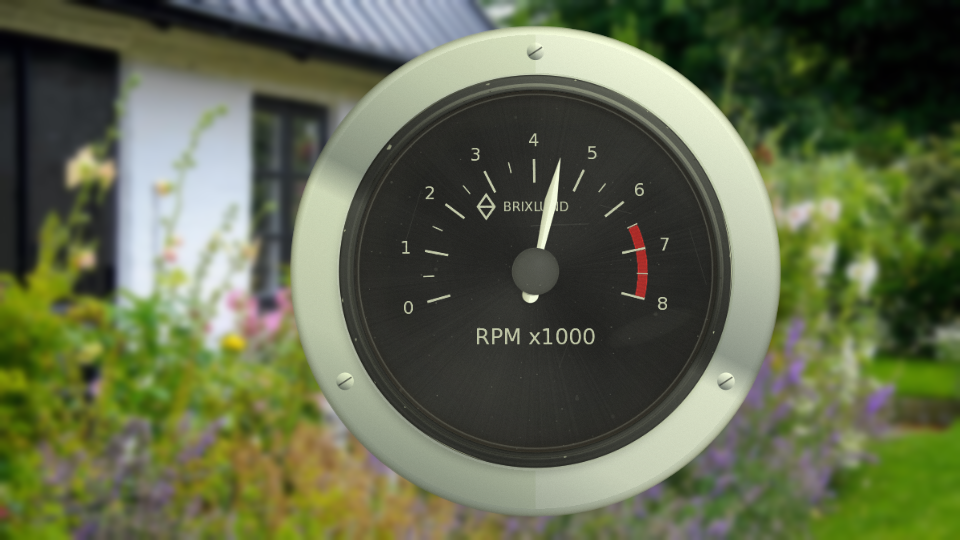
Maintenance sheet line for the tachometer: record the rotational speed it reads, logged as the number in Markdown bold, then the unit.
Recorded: **4500** rpm
